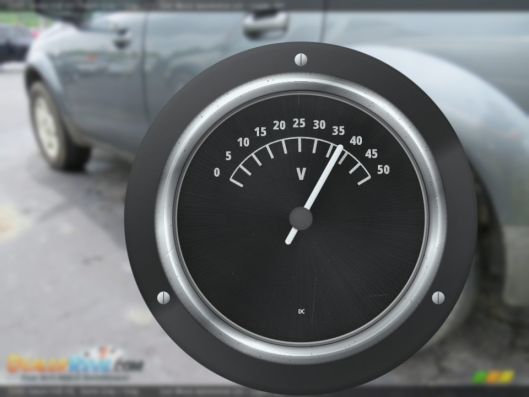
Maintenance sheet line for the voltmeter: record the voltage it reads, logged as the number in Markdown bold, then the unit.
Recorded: **37.5** V
